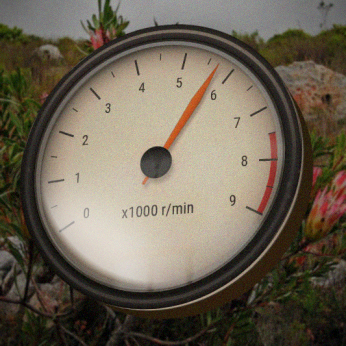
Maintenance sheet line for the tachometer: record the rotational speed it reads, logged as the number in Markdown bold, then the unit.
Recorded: **5750** rpm
